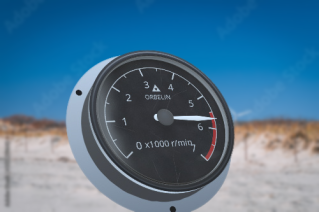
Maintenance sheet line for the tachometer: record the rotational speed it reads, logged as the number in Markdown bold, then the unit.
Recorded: **5750** rpm
